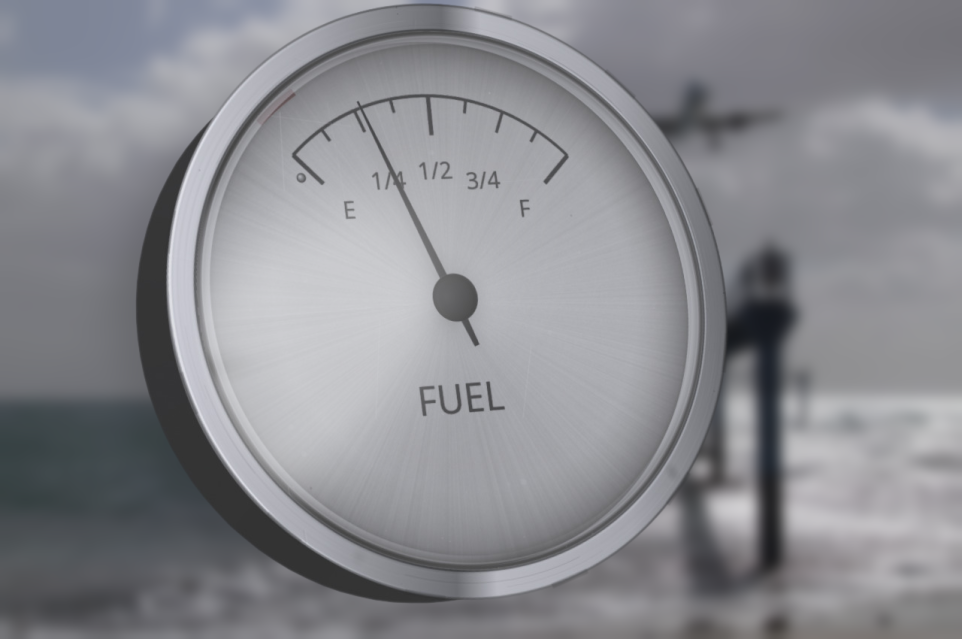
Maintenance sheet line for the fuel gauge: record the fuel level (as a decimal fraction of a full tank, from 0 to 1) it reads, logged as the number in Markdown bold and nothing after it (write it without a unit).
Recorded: **0.25**
